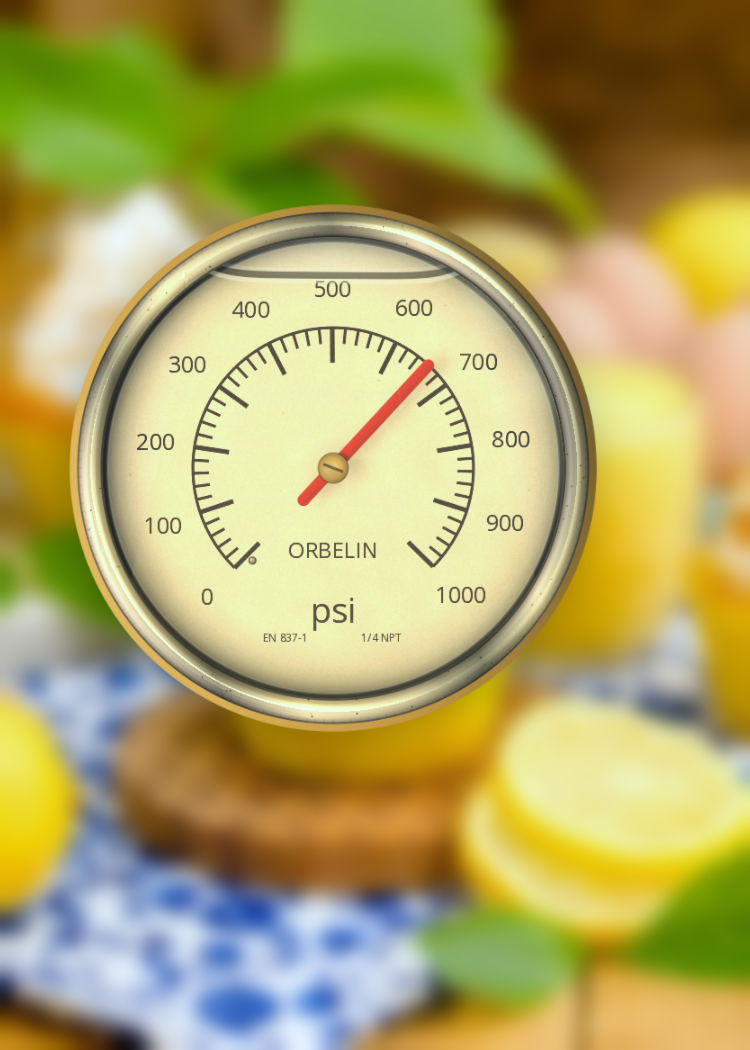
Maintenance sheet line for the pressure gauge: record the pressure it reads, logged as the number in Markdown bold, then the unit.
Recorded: **660** psi
